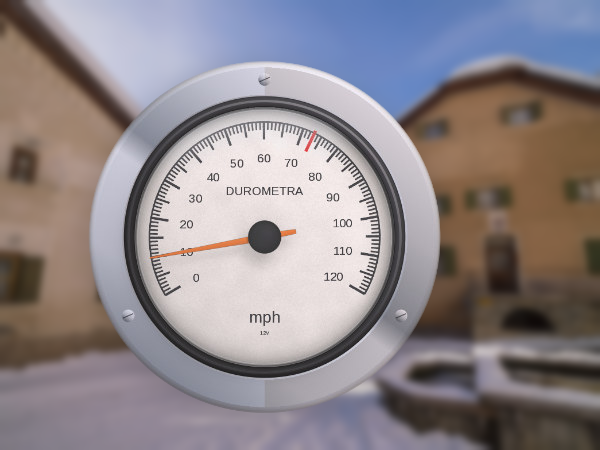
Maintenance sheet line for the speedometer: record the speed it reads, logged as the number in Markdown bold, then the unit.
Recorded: **10** mph
